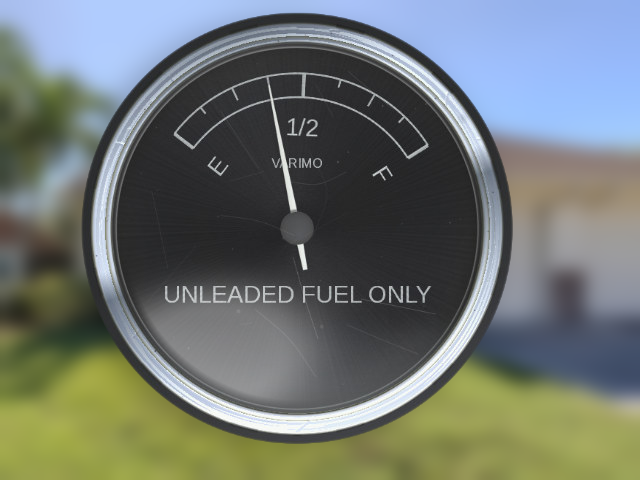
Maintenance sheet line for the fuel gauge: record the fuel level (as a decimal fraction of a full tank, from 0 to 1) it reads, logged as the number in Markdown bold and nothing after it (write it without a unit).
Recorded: **0.375**
